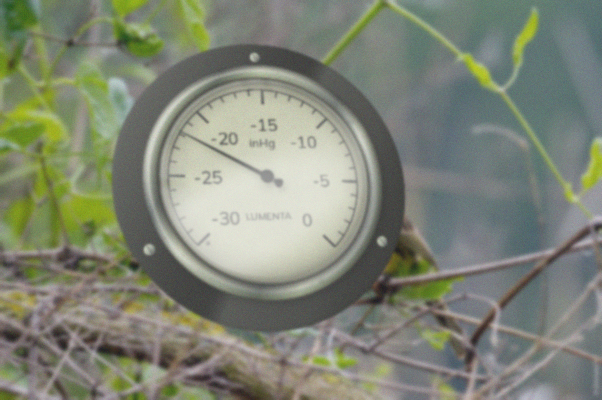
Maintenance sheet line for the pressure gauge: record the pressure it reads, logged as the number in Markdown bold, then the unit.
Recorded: **-22** inHg
